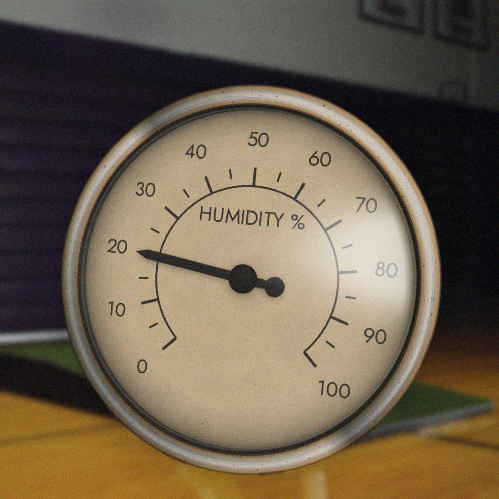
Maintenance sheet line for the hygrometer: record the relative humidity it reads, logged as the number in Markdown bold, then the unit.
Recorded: **20** %
